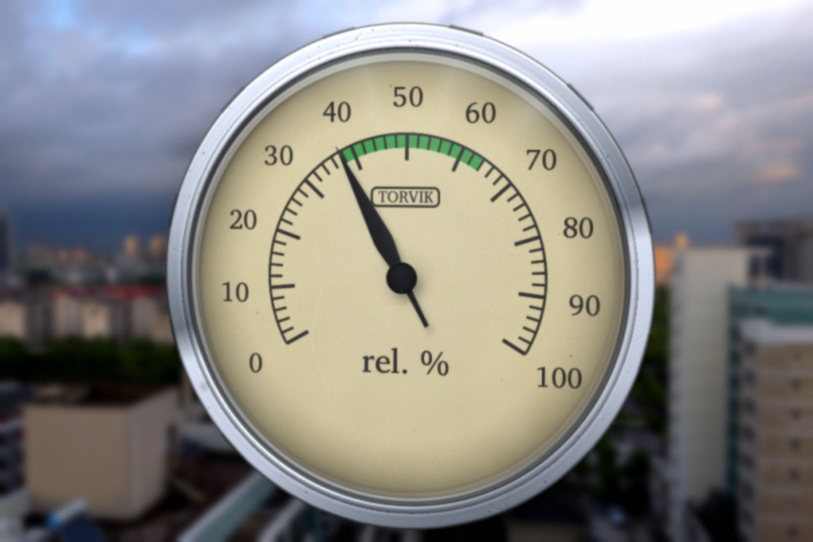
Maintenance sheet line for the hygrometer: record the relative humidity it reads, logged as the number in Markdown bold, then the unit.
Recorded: **38** %
